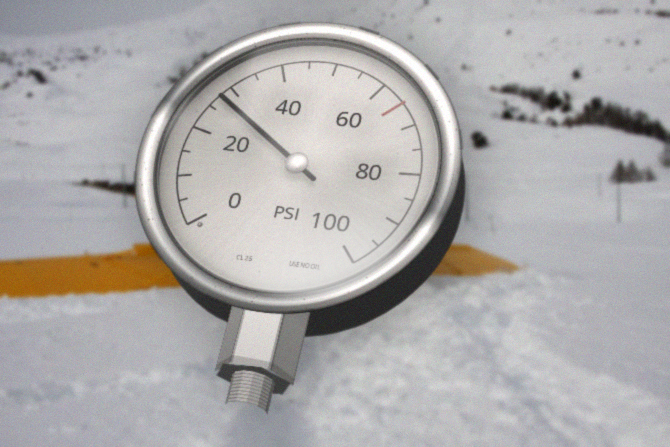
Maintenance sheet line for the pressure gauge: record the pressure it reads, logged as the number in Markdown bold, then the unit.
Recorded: **27.5** psi
